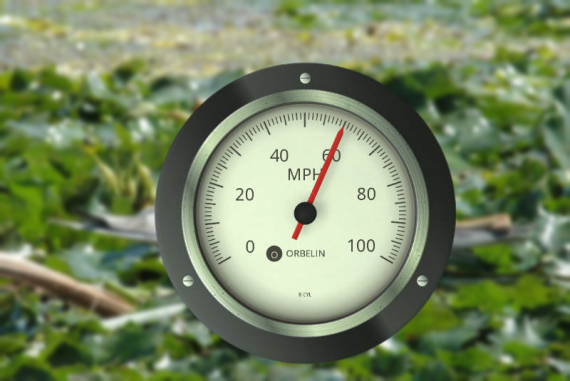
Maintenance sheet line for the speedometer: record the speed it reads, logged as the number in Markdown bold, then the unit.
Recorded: **60** mph
